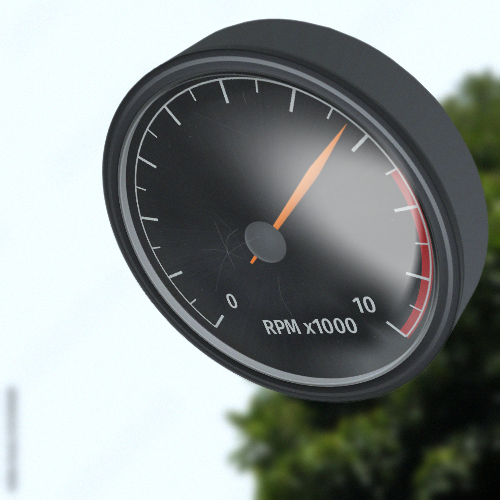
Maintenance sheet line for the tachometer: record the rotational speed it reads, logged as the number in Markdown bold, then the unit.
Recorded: **6750** rpm
